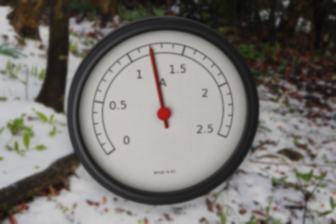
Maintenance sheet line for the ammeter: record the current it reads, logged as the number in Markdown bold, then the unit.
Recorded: **1.2** A
